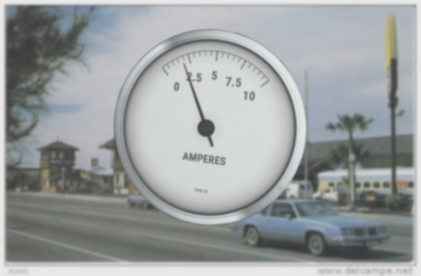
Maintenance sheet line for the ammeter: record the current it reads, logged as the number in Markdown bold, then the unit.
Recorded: **2** A
